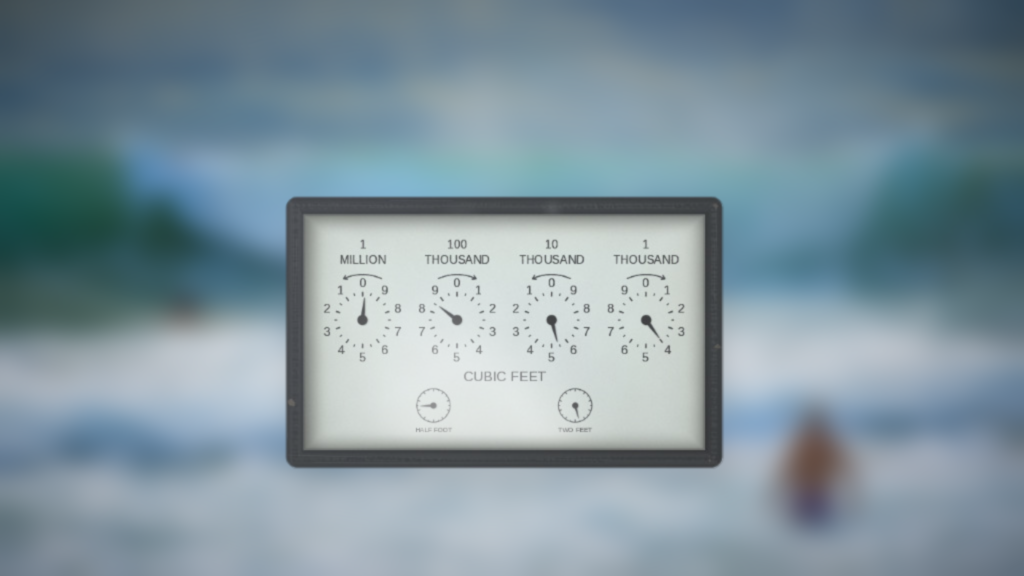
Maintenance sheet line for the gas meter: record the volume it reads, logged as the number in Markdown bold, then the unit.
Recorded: **985400** ft³
